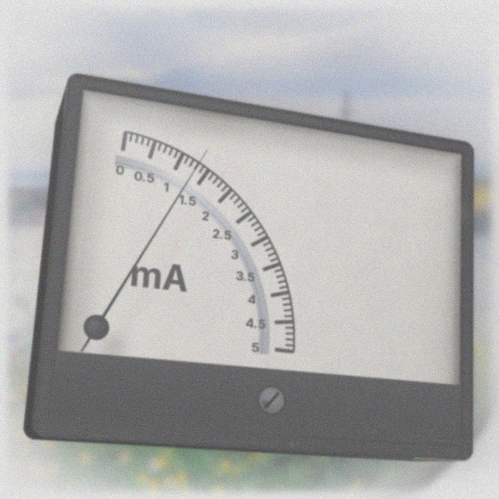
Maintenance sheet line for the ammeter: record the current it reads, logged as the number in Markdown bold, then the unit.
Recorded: **1.3** mA
